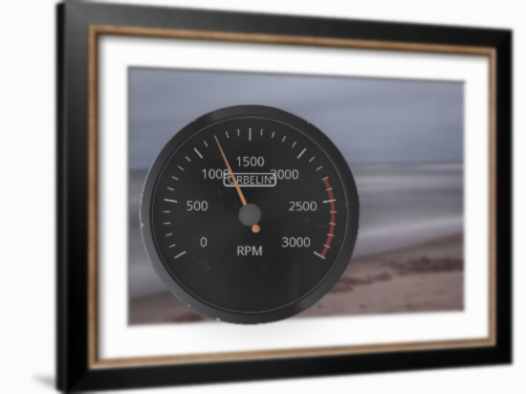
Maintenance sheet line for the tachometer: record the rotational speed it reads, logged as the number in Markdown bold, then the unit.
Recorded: **1200** rpm
